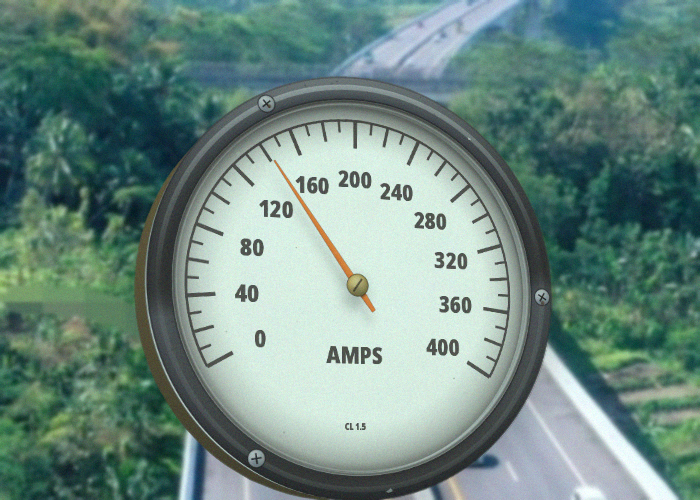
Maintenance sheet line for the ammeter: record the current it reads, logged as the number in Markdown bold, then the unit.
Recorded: **140** A
